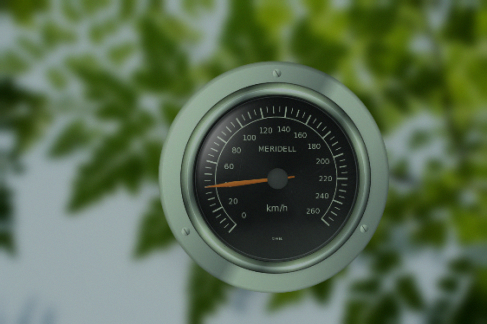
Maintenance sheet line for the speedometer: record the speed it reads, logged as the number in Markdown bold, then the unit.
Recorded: **40** km/h
